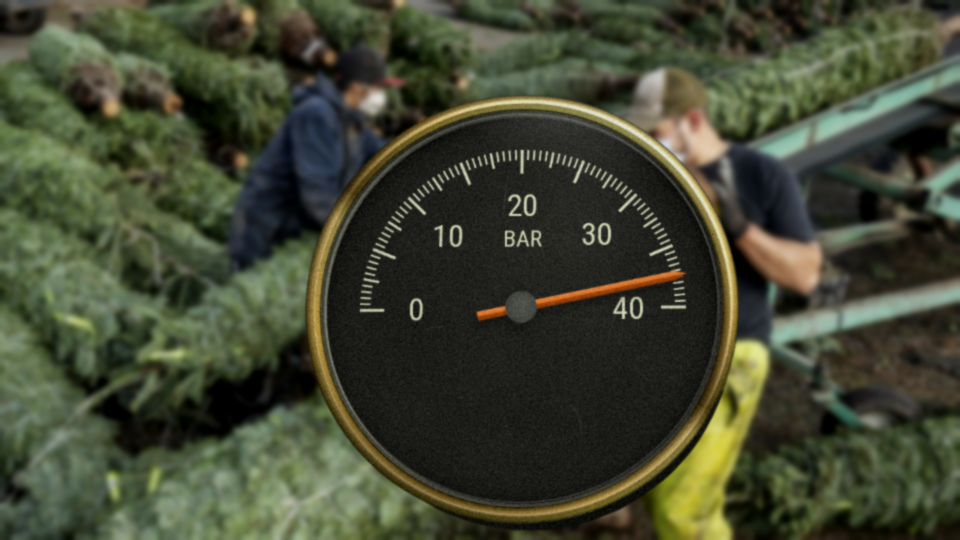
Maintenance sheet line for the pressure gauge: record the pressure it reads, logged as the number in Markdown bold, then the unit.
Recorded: **37.5** bar
